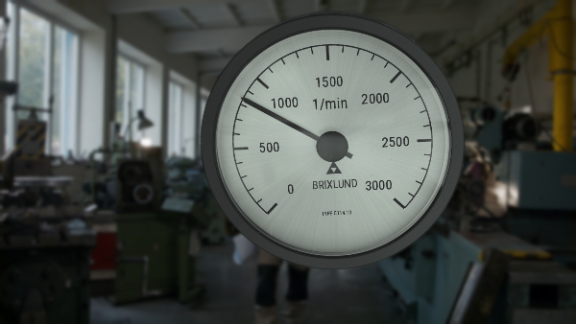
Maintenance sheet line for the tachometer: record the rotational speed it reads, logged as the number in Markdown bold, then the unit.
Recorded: **850** rpm
